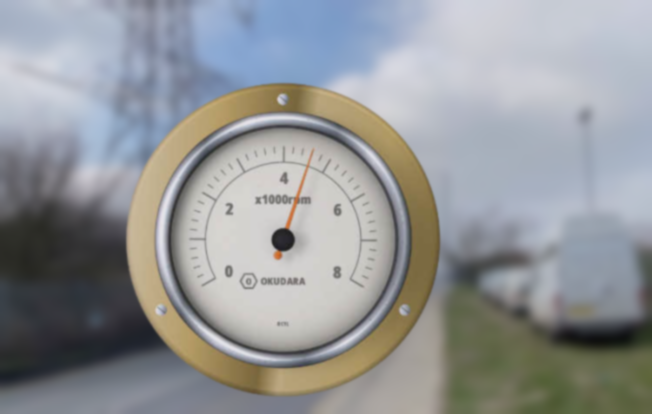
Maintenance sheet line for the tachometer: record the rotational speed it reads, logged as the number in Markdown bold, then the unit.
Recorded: **4600** rpm
